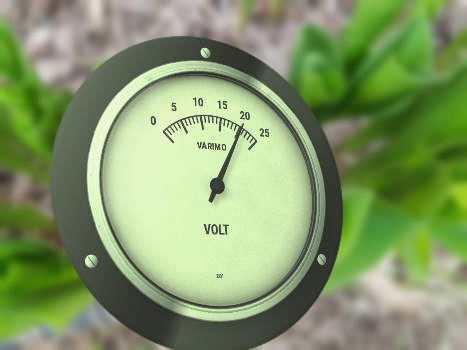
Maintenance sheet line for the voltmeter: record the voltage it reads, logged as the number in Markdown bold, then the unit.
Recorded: **20** V
